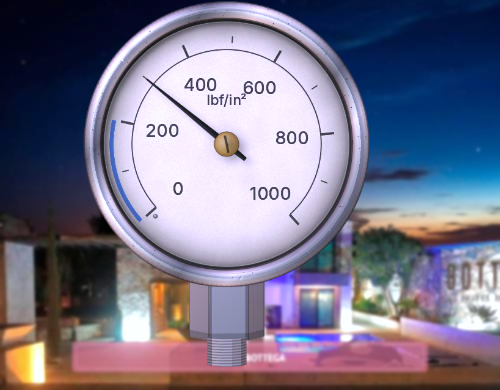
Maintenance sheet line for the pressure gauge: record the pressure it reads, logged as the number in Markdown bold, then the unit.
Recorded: **300** psi
